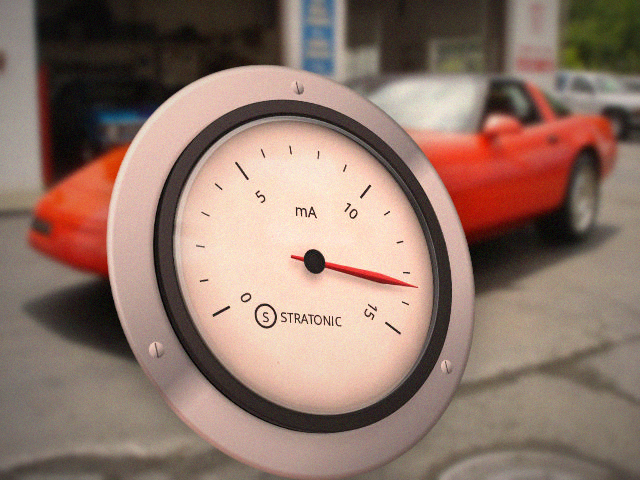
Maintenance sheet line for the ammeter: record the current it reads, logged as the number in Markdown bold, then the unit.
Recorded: **13.5** mA
